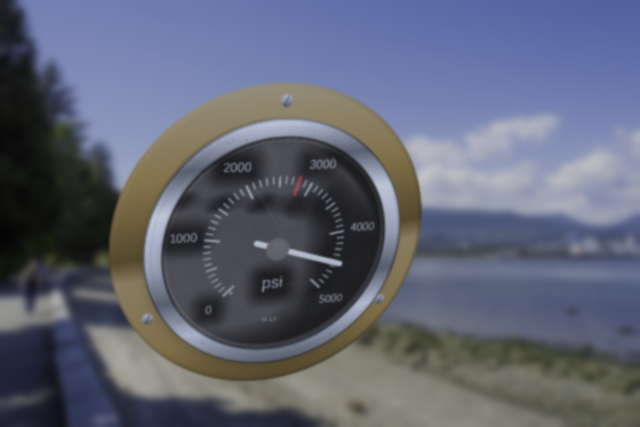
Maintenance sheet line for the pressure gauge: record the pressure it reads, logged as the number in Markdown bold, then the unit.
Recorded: **4500** psi
